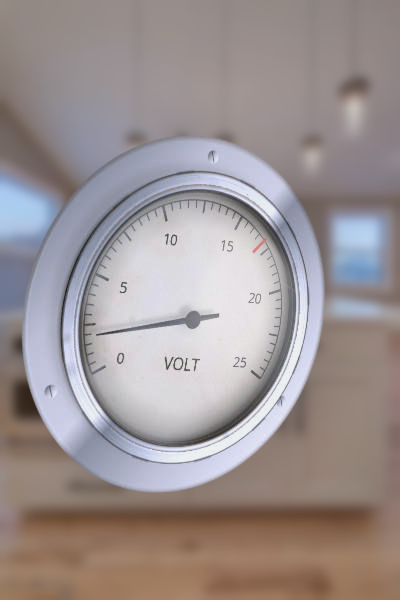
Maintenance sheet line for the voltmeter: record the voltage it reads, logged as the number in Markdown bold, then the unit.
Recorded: **2** V
